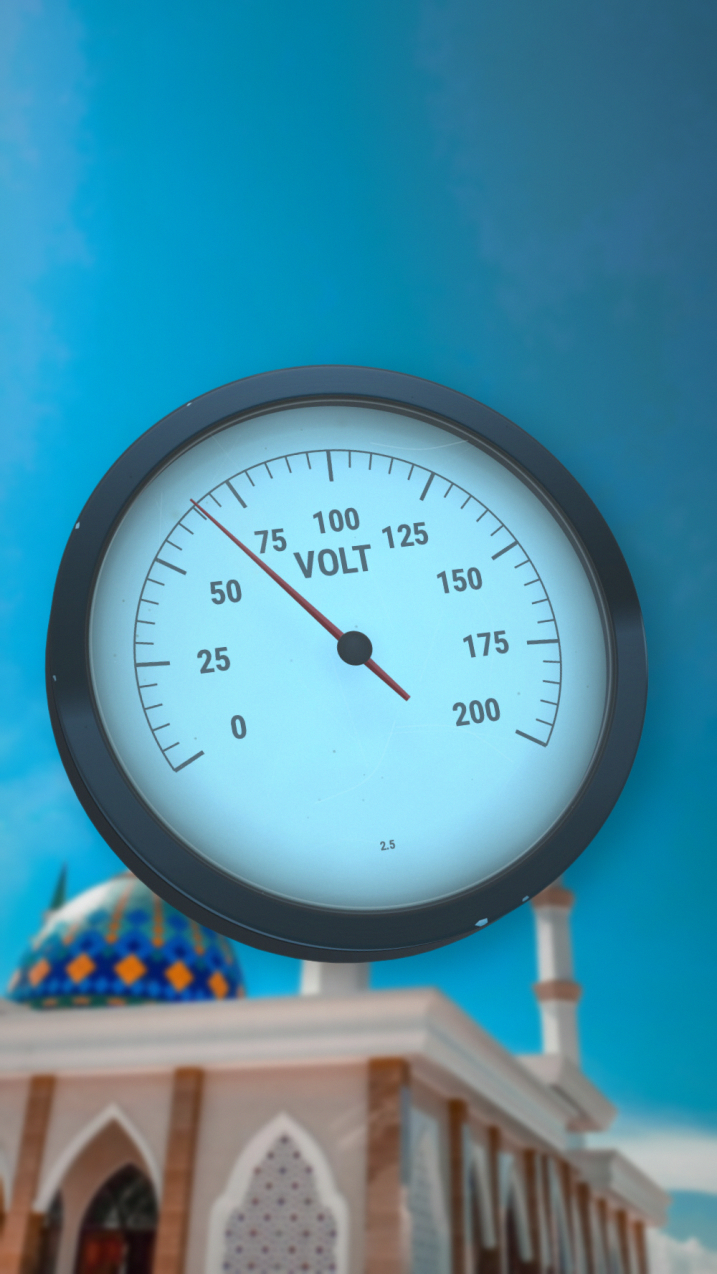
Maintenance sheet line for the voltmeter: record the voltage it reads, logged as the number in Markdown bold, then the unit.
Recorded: **65** V
